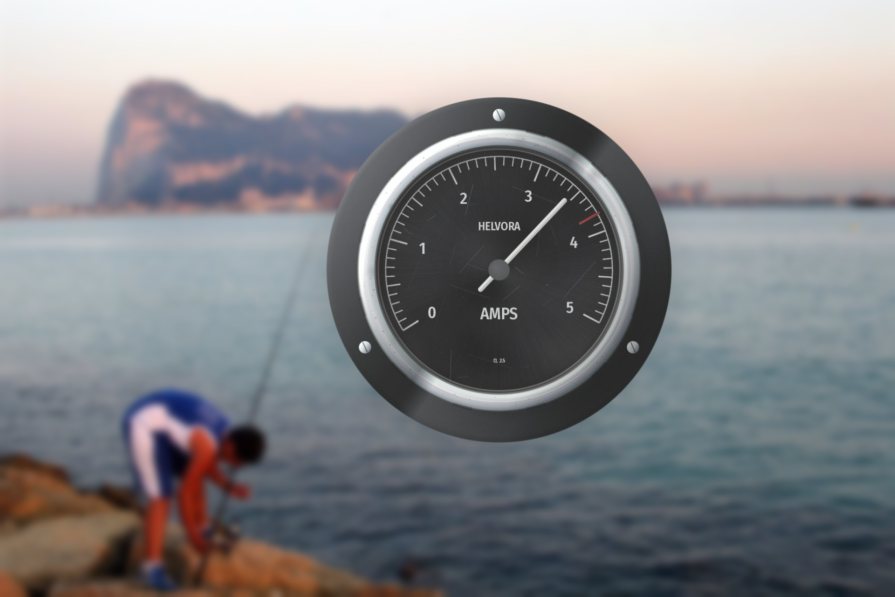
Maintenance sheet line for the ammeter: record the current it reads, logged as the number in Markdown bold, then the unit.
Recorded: **3.45** A
